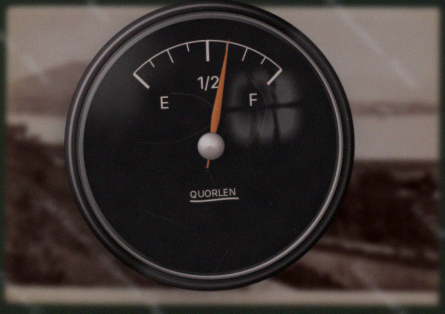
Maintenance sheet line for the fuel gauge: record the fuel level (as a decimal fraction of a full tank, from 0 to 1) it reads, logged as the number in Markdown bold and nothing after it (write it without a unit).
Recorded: **0.625**
